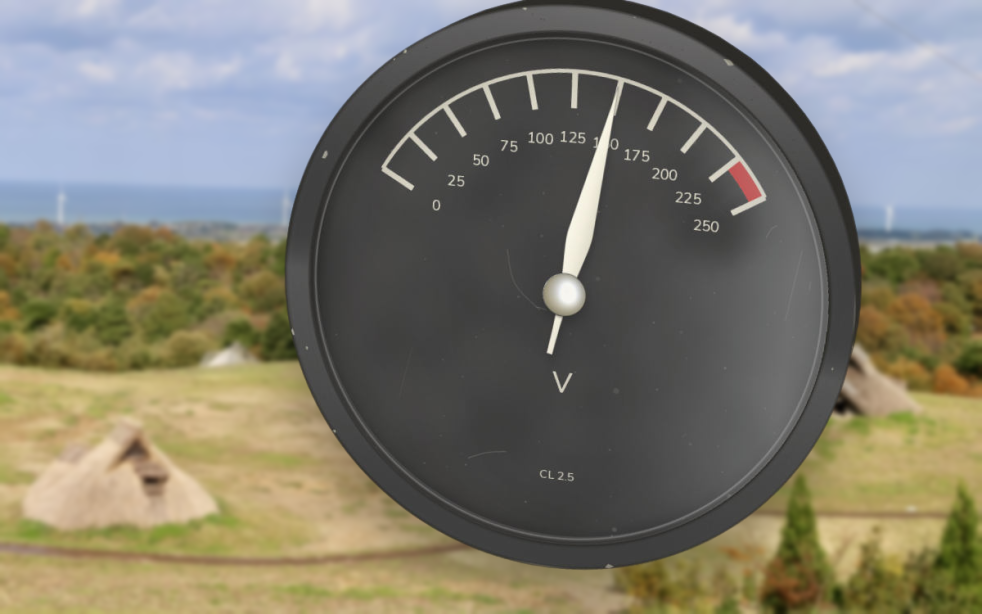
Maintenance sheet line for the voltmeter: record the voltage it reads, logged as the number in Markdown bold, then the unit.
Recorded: **150** V
